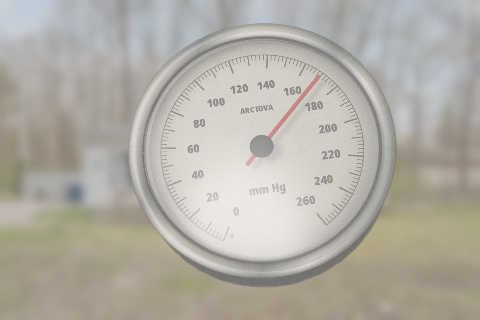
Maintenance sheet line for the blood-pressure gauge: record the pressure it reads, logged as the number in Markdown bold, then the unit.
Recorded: **170** mmHg
